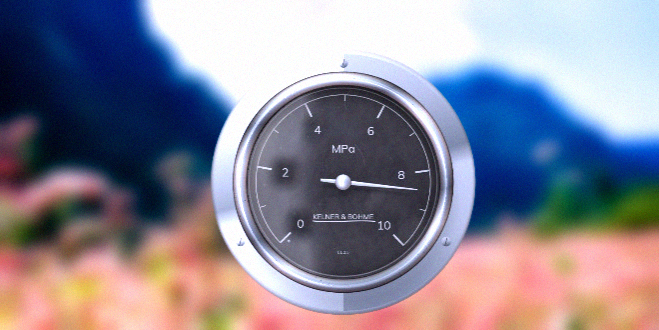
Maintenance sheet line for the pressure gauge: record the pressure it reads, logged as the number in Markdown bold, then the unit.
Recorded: **8.5** MPa
